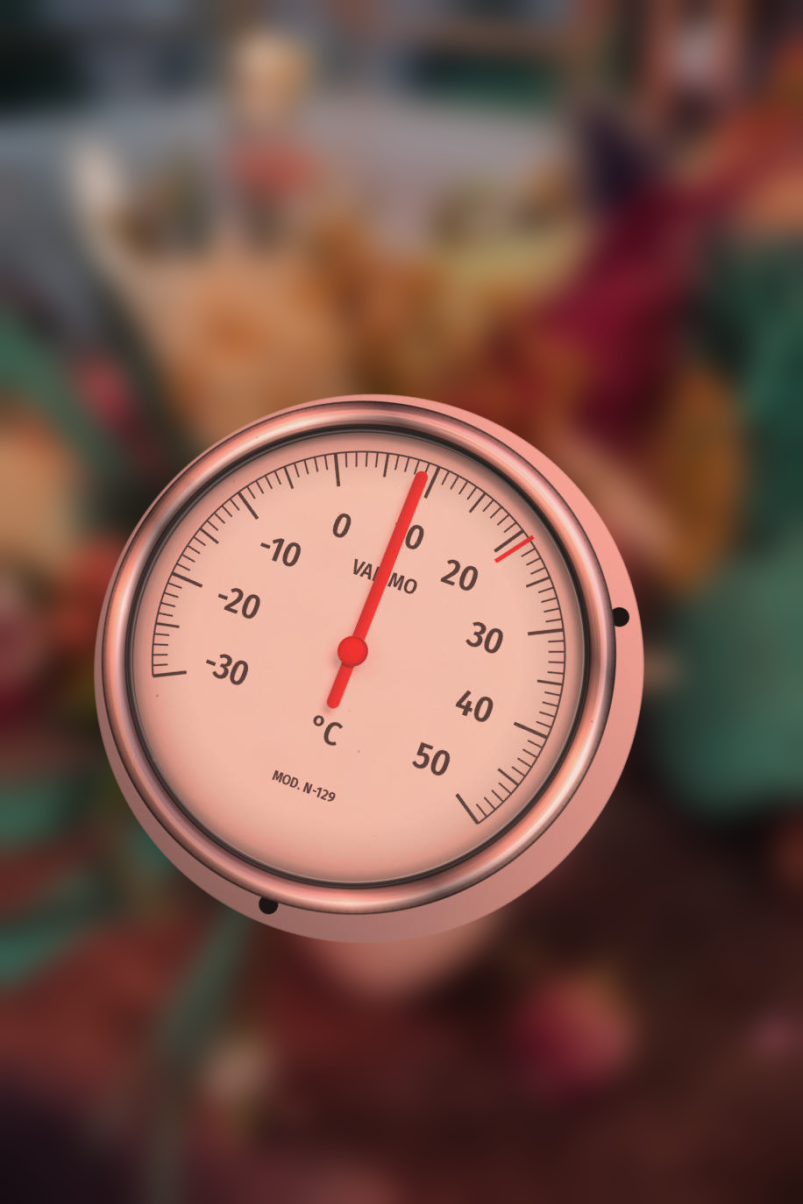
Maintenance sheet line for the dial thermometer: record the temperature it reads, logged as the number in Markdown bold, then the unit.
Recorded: **9** °C
